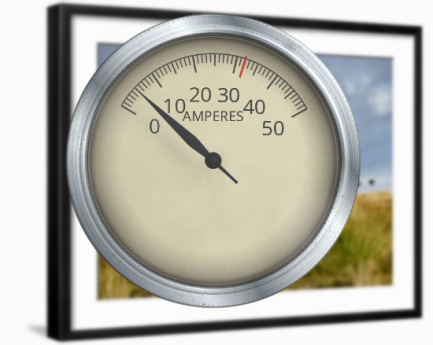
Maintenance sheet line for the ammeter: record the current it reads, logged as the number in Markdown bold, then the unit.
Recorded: **5** A
